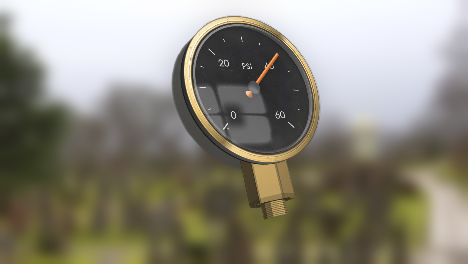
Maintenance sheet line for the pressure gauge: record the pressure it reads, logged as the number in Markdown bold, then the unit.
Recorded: **40** psi
